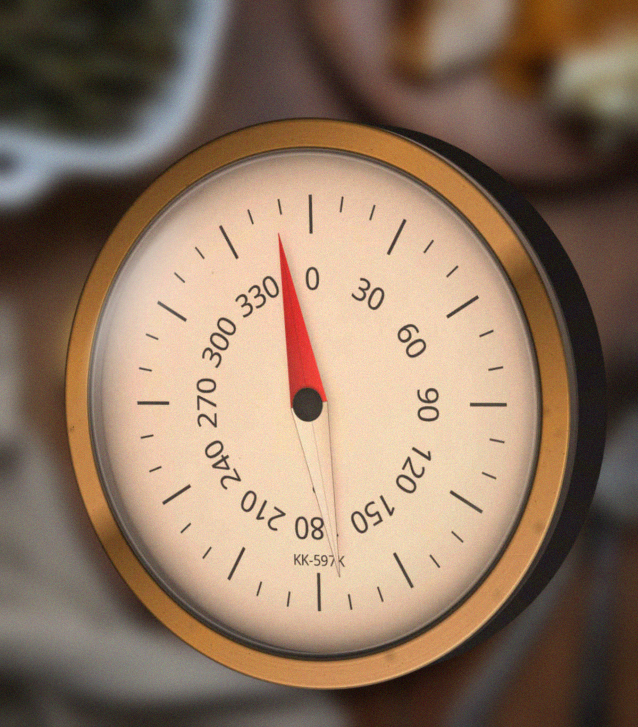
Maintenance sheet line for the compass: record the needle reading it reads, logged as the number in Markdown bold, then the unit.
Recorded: **350** °
